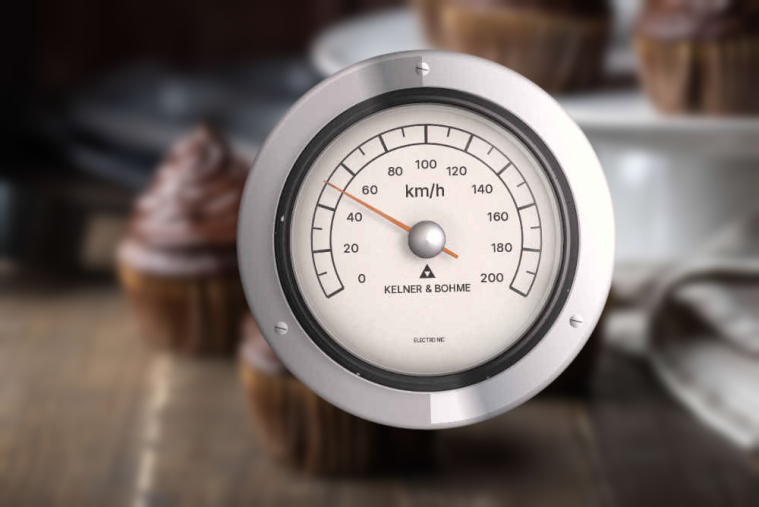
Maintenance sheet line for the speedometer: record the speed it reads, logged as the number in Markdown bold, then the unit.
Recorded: **50** km/h
